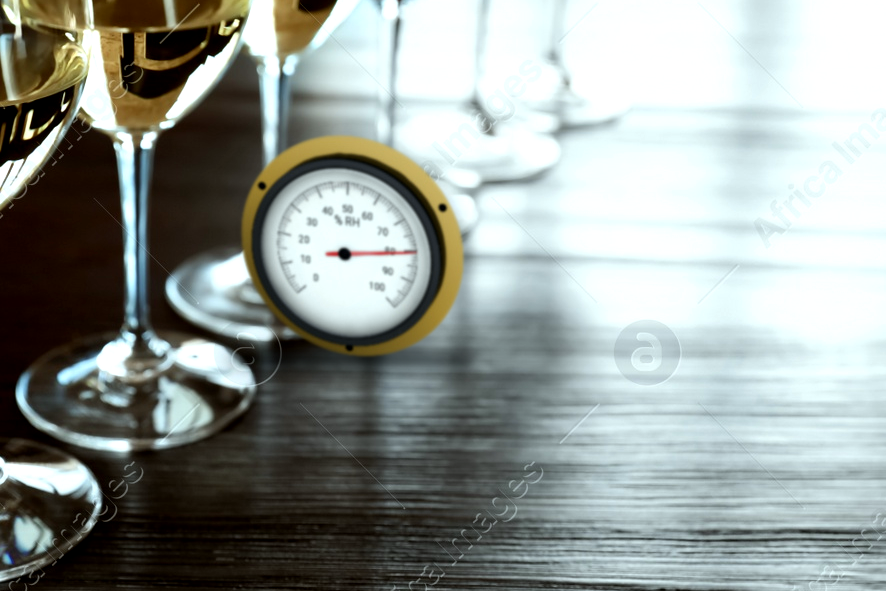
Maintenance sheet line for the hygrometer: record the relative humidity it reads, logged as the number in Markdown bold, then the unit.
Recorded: **80** %
